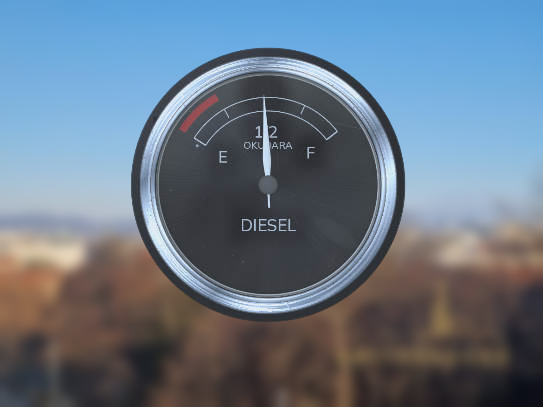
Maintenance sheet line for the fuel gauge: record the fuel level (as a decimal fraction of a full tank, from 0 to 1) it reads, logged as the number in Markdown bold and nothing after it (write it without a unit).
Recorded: **0.5**
